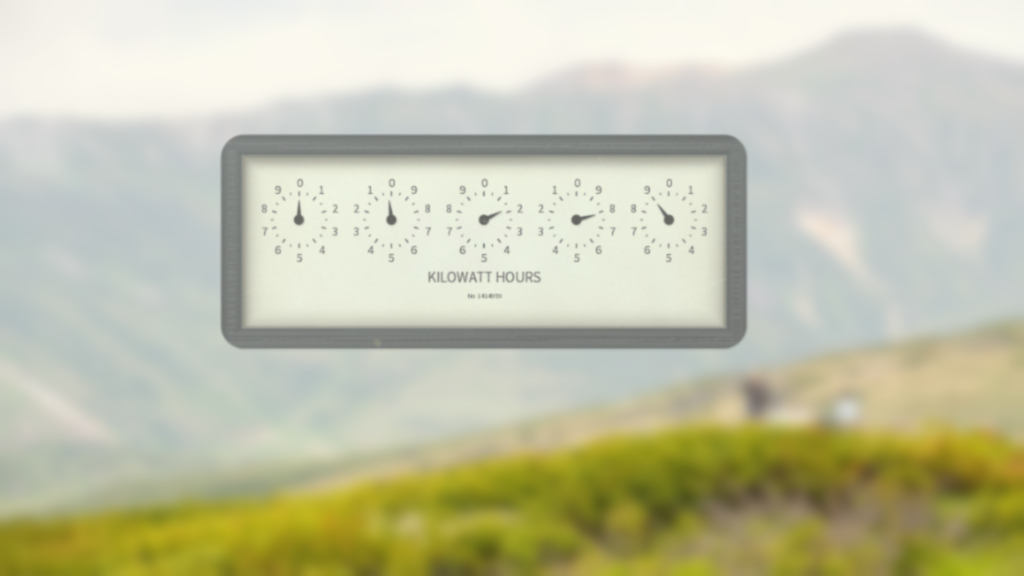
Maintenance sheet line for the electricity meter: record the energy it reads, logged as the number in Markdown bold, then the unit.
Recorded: **179** kWh
